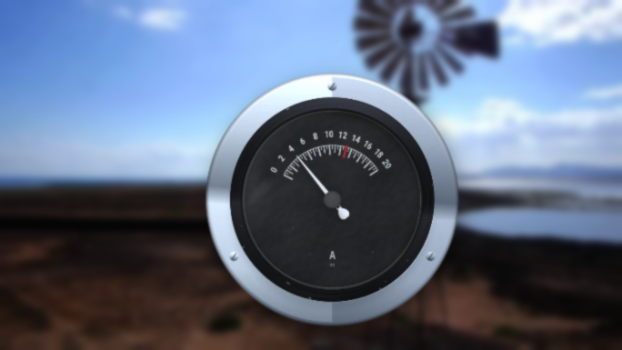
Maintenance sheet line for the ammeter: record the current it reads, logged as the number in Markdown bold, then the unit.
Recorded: **4** A
